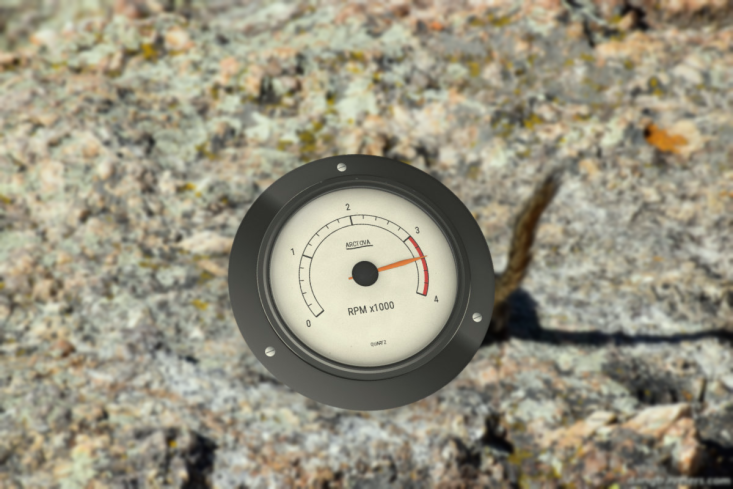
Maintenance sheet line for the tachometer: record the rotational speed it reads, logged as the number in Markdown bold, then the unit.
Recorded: **3400** rpm
